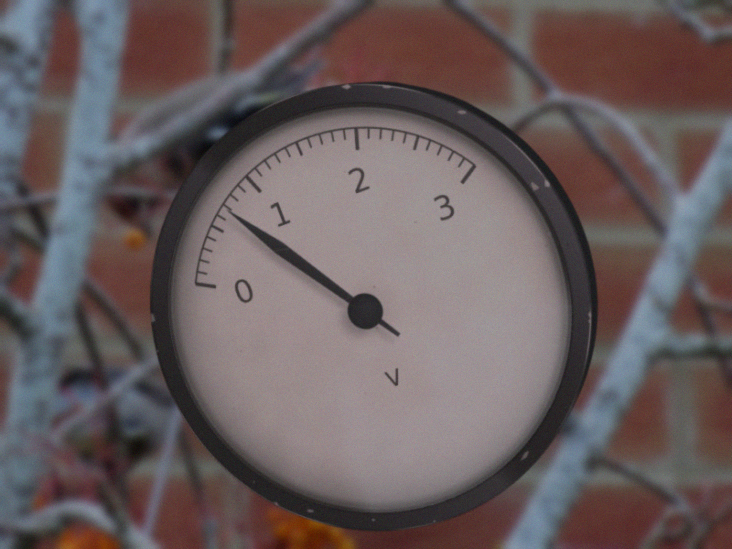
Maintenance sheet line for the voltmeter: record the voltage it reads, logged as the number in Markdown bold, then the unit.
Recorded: **0.7** V
